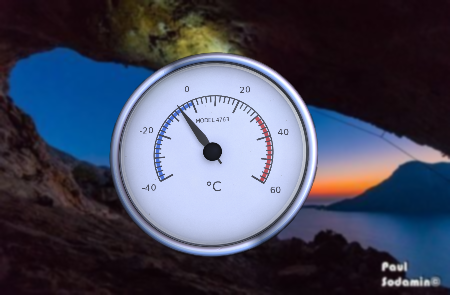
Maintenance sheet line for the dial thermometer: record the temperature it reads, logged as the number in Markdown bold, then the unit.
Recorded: **-6** °C
